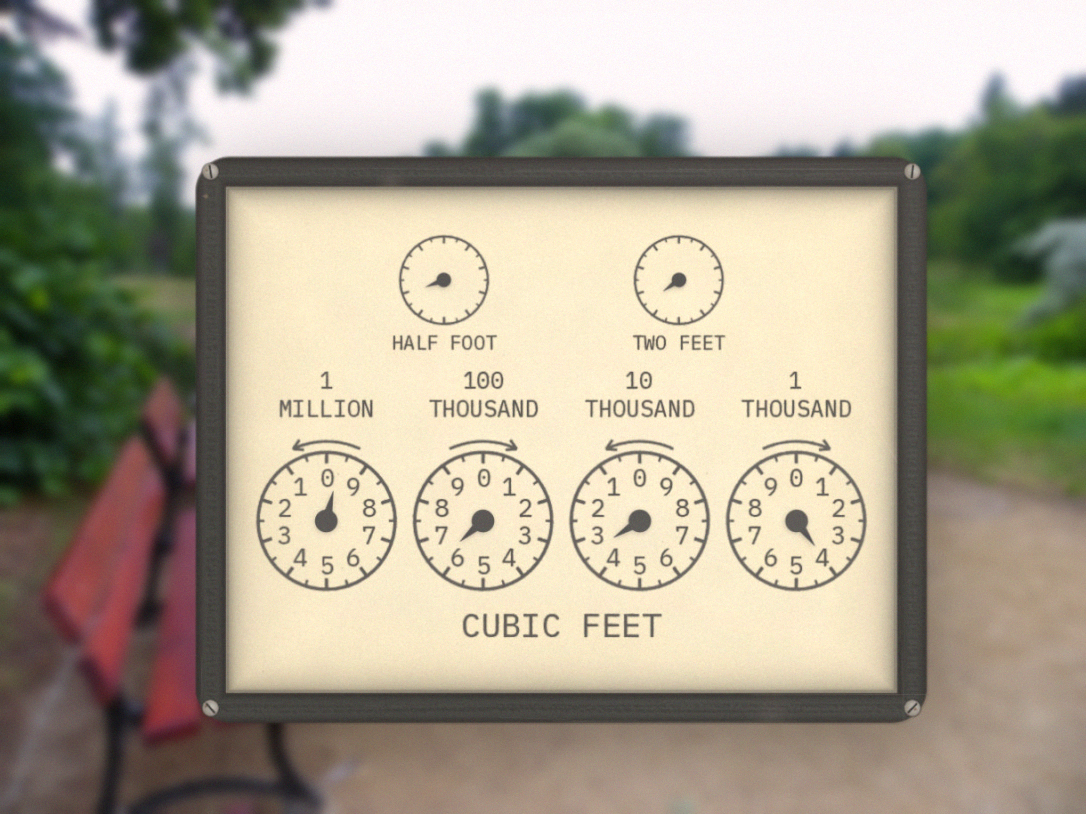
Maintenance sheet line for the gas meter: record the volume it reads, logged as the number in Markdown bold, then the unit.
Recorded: **963400** ft³
